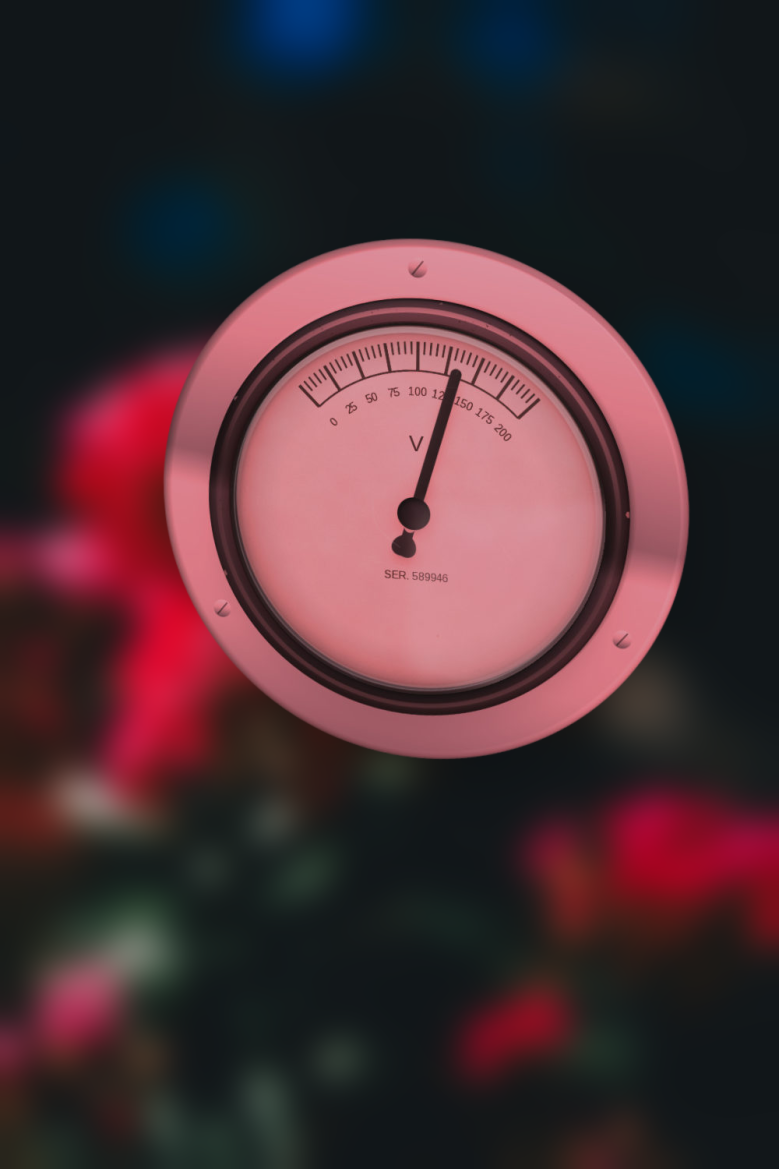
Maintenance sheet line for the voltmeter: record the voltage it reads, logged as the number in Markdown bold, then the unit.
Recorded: **135** V
